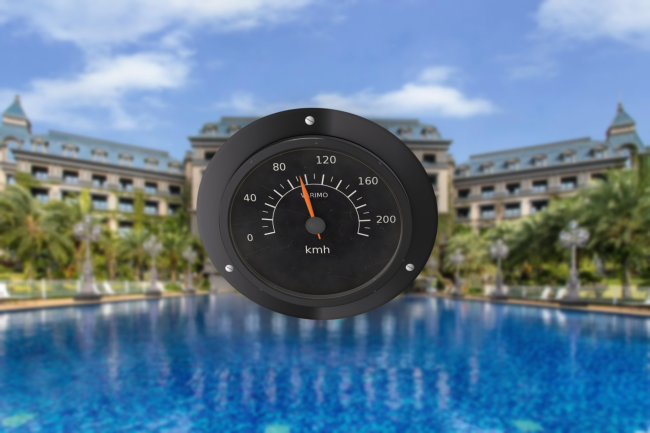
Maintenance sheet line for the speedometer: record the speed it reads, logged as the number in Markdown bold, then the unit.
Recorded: **95** km/h
